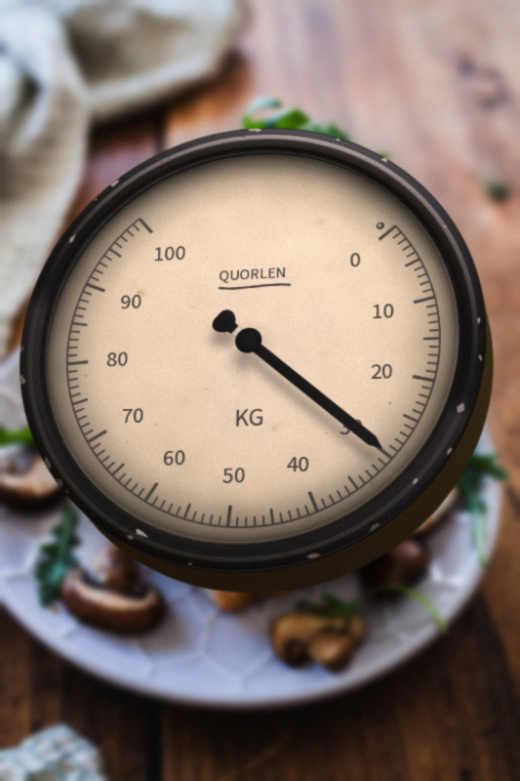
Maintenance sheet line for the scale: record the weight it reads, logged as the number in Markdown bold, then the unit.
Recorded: **30** kg
